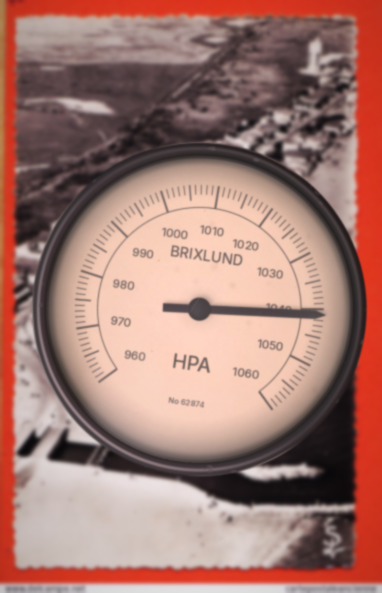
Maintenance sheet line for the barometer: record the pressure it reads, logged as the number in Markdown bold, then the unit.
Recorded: **1041** hPa
